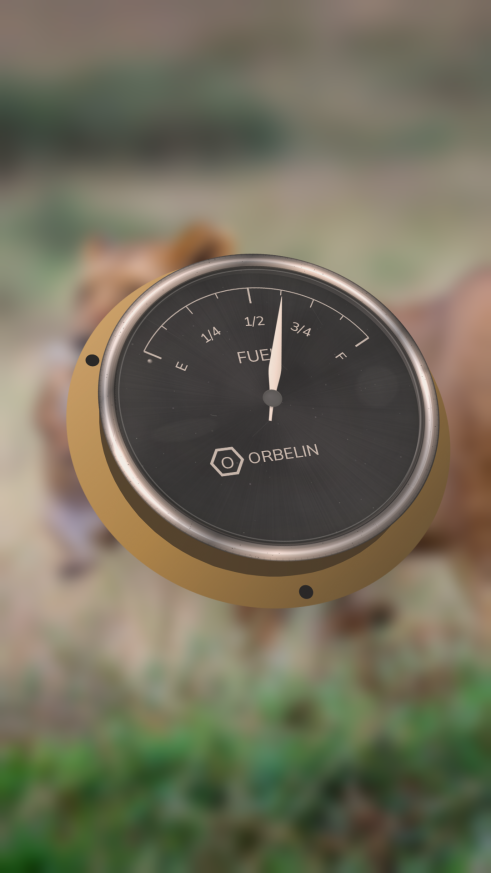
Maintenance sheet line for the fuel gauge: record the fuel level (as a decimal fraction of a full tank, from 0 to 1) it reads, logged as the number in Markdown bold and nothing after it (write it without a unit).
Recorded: **0.625**
